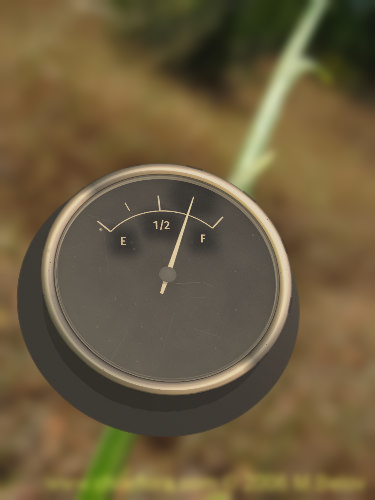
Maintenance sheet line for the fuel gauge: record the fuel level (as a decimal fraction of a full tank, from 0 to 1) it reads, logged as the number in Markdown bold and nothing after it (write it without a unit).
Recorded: **0.75**
